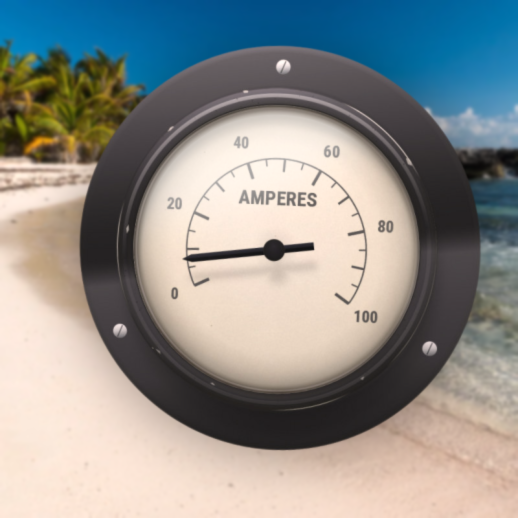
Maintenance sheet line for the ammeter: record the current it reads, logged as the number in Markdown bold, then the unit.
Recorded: **7.5** A
